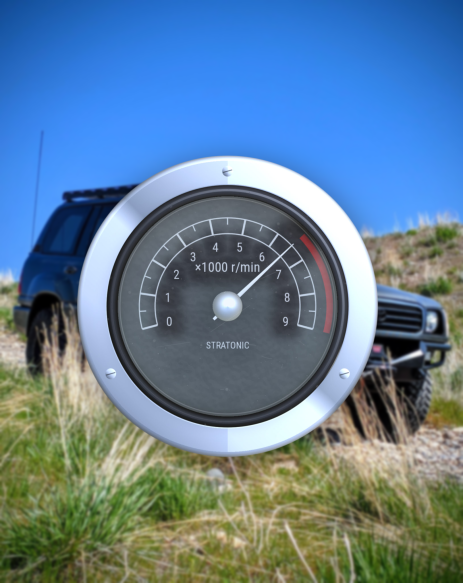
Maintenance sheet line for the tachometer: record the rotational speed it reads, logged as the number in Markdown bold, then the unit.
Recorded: **6500** rpm
